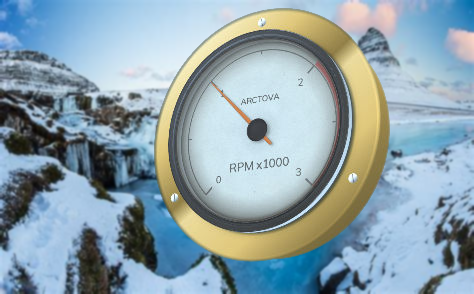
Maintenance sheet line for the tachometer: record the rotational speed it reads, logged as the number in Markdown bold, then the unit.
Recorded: **1000** rpm
